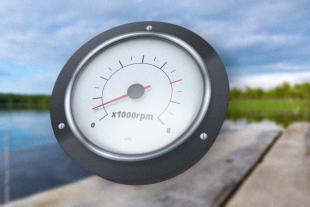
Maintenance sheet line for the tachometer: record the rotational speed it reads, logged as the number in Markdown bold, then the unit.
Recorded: **500** rpm
